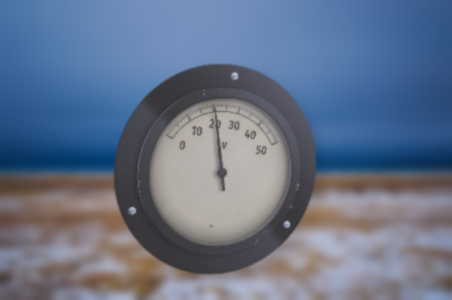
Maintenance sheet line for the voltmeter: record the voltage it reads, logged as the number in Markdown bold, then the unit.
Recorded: **20** V
